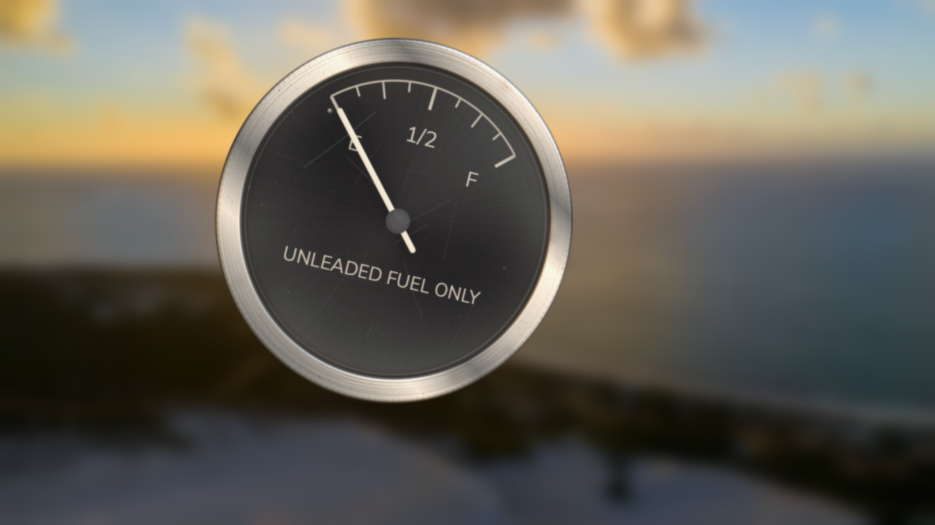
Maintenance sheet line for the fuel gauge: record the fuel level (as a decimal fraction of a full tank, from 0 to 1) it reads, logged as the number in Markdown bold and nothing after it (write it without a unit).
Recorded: **0**
